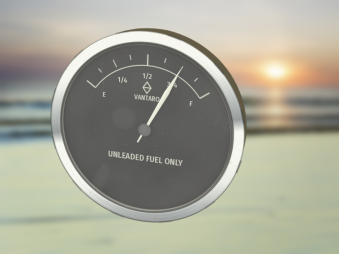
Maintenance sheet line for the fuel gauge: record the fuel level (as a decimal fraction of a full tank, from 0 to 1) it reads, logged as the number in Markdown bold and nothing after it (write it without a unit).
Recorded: **0.75**
